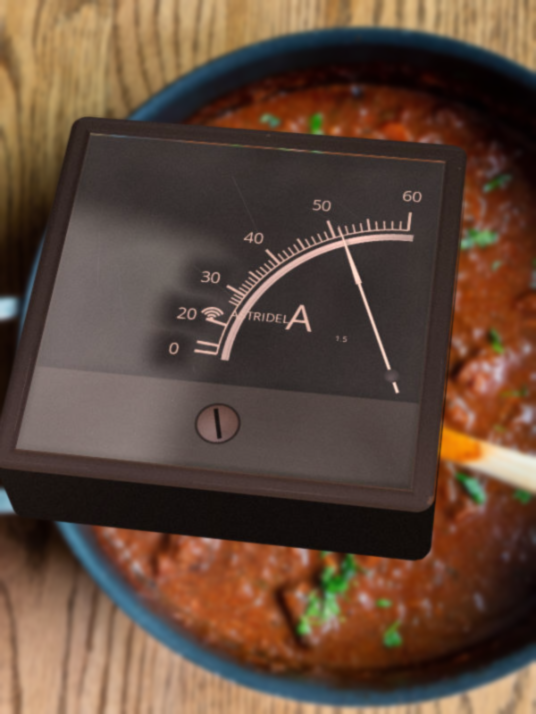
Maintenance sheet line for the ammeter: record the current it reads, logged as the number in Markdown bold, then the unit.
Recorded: **51** A
